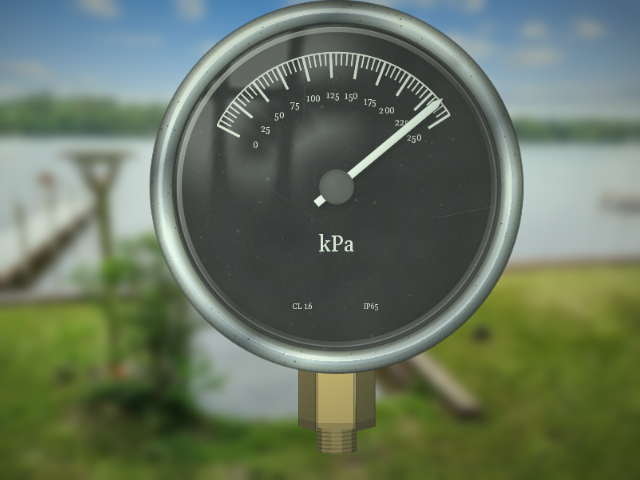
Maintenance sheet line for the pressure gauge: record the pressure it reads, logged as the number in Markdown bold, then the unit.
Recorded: **235** kPa
